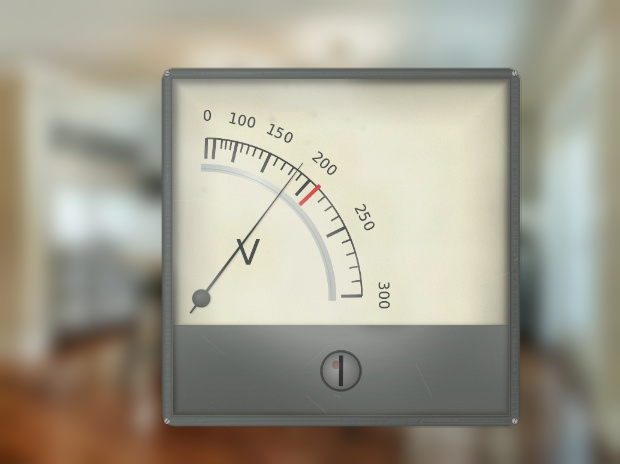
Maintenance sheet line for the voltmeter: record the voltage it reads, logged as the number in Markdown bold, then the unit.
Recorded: **185** V
